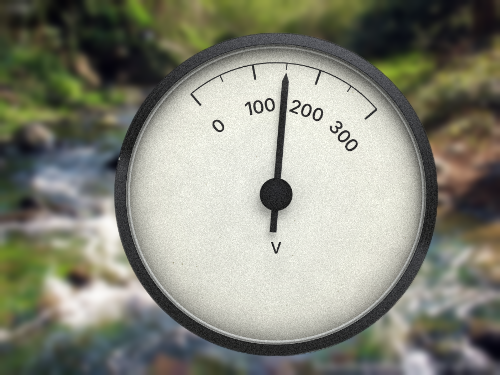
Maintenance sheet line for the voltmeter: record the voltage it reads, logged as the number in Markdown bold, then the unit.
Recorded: **150** V
